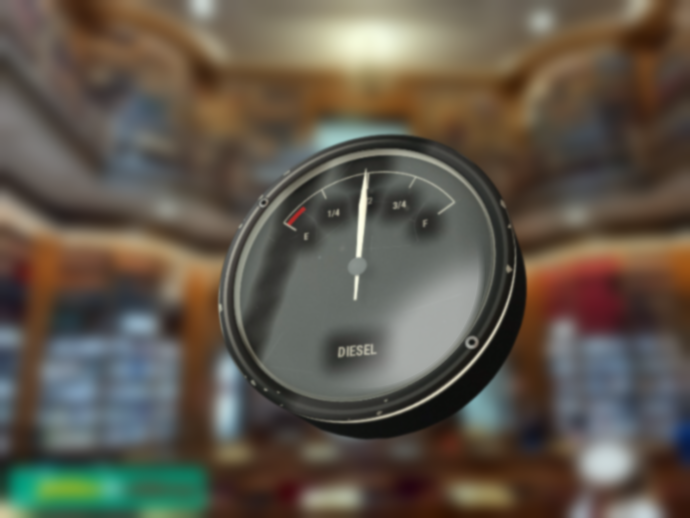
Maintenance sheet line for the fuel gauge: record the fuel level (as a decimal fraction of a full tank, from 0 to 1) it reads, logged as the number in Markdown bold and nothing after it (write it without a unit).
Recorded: **0.5**
